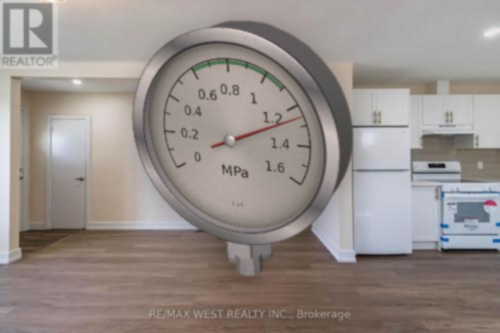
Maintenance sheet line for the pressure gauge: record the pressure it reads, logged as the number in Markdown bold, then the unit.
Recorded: **1.25** MPa
